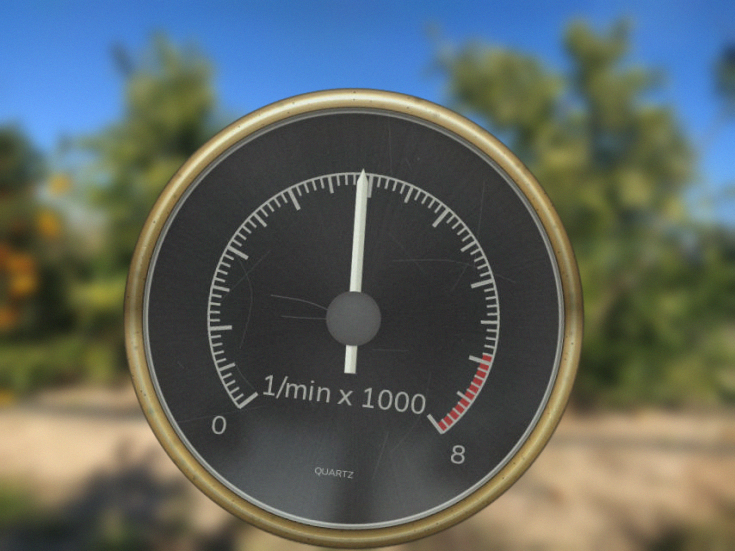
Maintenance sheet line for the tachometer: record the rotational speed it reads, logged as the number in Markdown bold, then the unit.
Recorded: **3900** rpm
